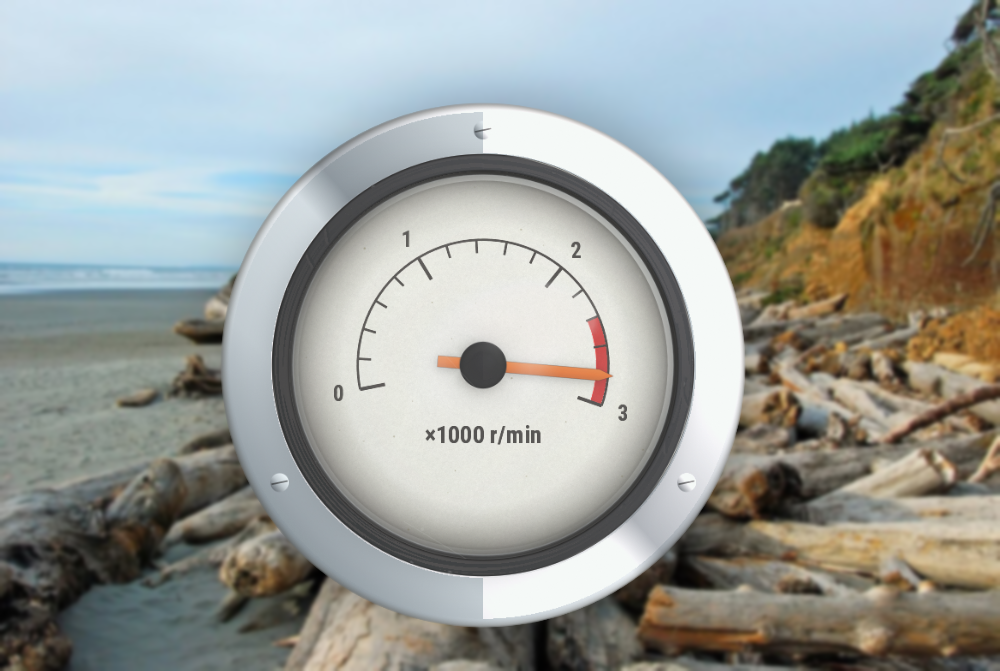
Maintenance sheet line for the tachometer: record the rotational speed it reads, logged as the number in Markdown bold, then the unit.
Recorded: **2800** rpm
